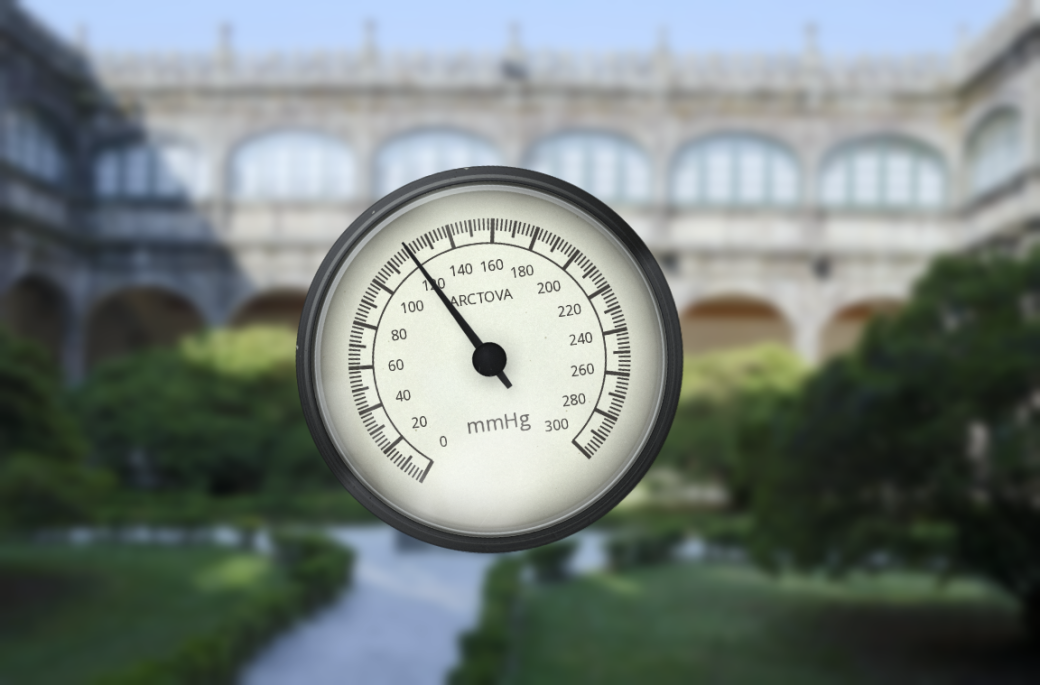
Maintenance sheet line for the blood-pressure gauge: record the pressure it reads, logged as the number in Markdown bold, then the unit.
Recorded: **120** mmHg
